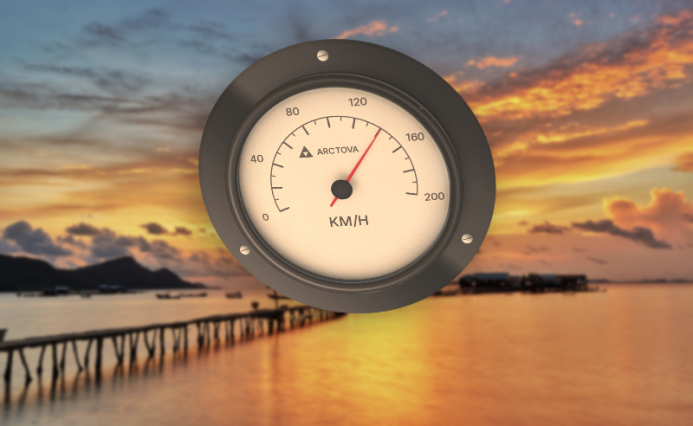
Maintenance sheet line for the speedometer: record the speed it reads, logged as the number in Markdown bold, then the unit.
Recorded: **140** km/h
